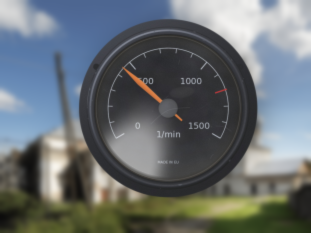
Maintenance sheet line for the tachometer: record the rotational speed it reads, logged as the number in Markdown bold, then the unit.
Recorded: **450** rpm
